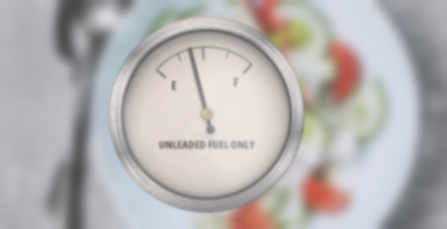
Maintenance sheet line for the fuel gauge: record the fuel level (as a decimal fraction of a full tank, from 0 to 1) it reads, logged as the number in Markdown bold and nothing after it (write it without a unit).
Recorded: **0.375**
